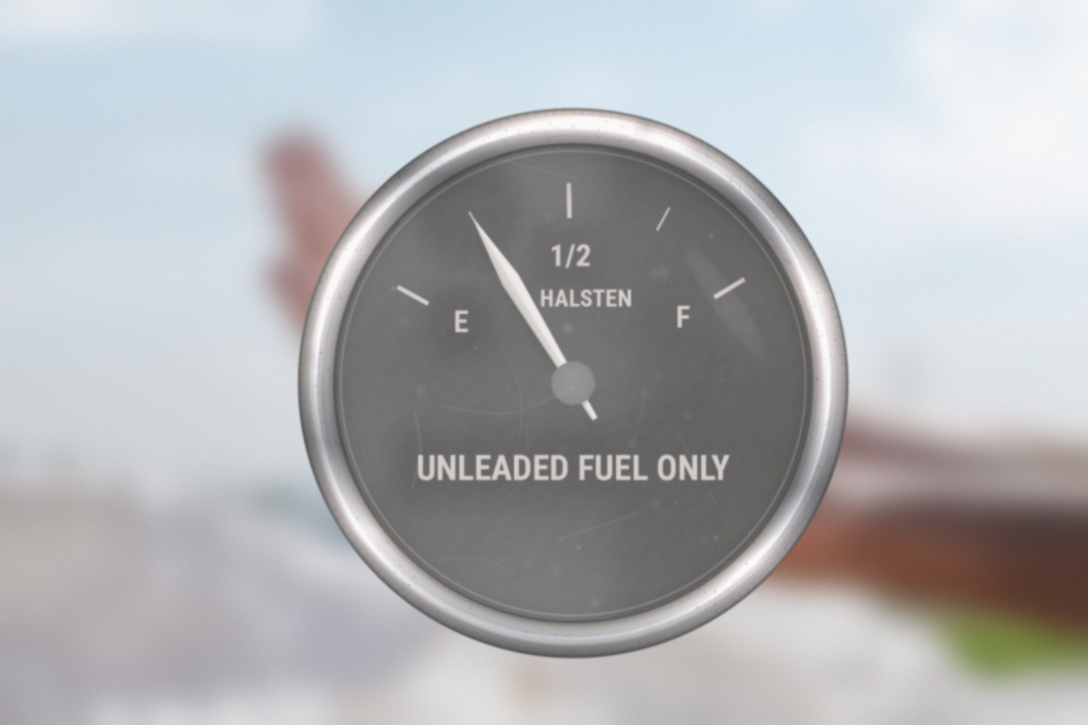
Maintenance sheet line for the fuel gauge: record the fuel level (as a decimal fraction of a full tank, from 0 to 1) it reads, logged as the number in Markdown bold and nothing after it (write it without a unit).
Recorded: **0.25**
